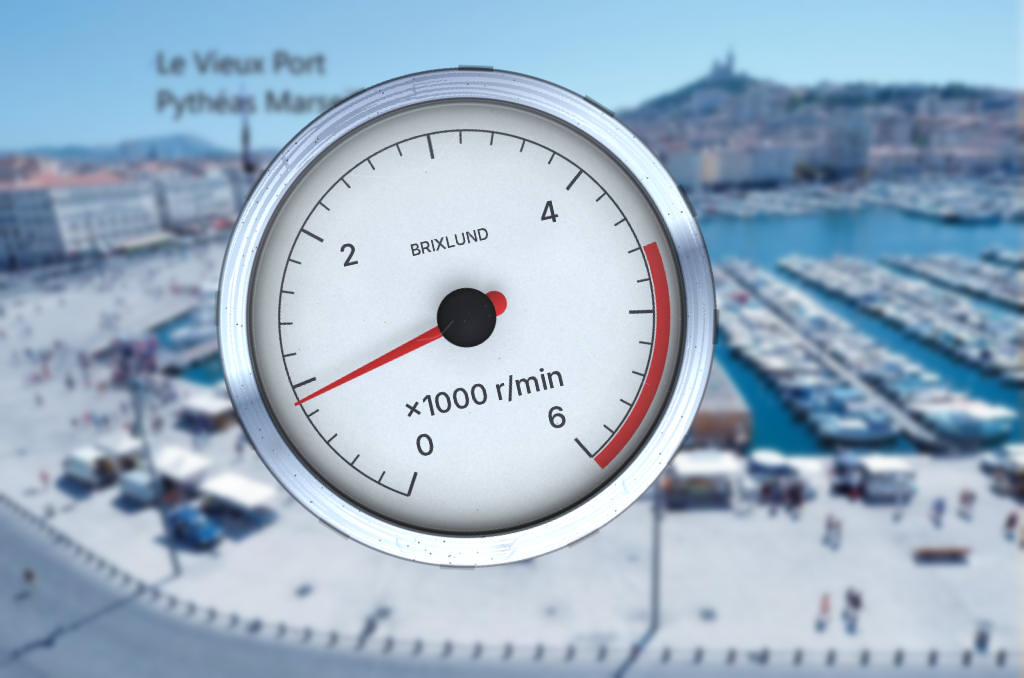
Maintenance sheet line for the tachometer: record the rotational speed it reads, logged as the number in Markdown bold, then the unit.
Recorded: **900** rpm
